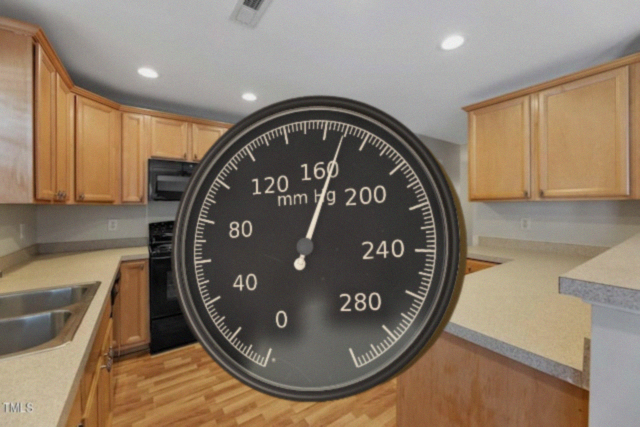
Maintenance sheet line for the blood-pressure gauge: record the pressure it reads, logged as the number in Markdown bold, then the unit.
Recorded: **170** mmHg
